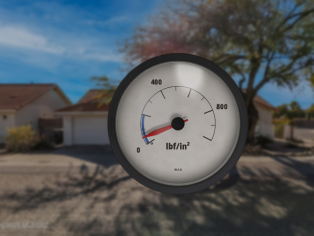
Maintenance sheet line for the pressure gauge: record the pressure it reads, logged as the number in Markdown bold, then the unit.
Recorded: **50** psi
